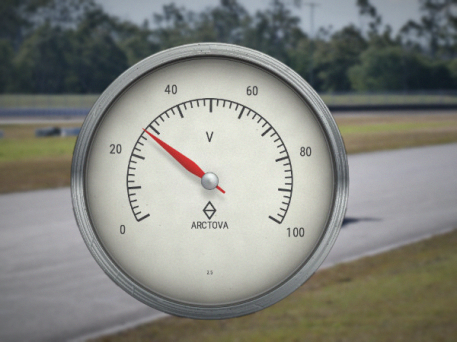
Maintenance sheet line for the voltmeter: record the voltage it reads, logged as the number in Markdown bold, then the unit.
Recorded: **28** V
